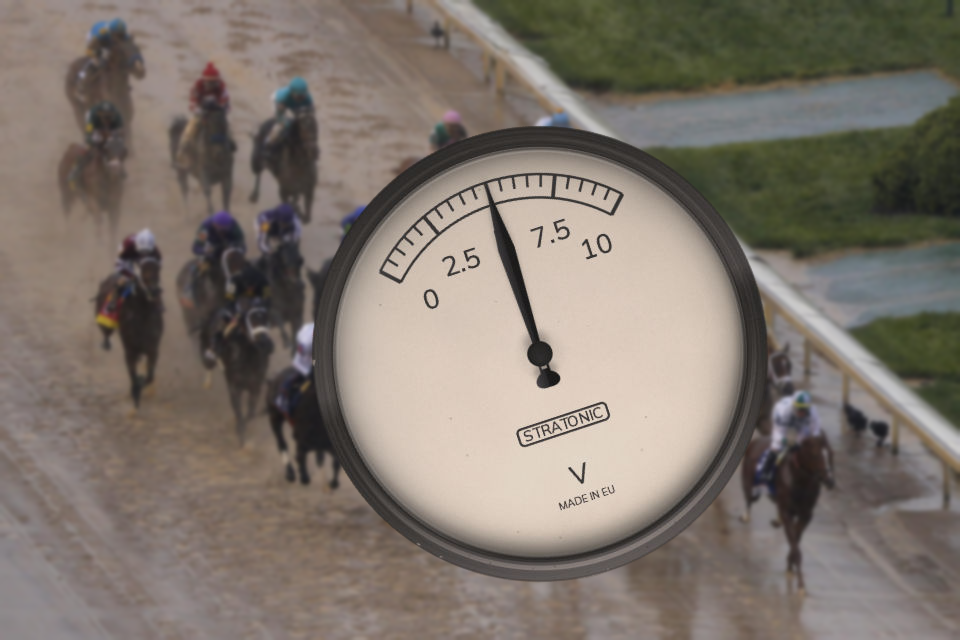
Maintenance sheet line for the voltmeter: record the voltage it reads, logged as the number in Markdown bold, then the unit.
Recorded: **5** V
